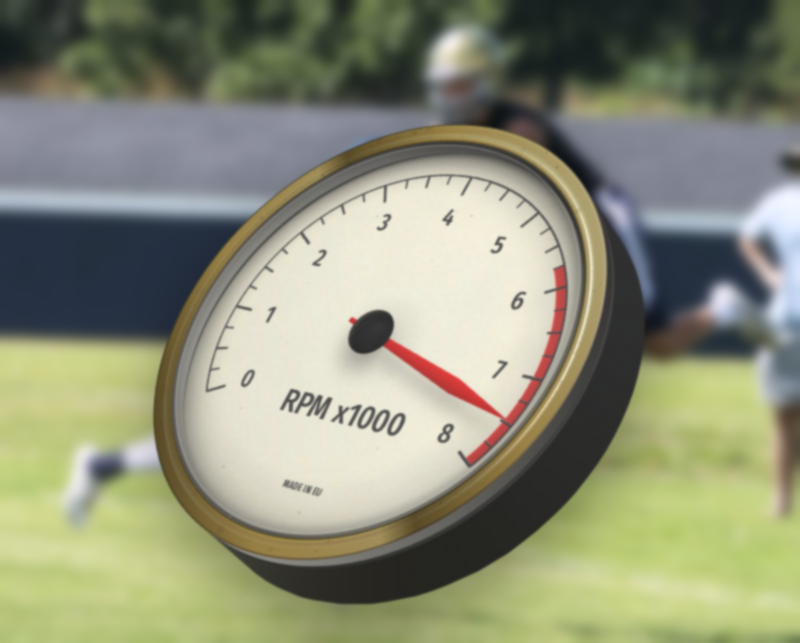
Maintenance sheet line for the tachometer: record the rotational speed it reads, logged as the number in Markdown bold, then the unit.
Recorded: **7500** rpm
